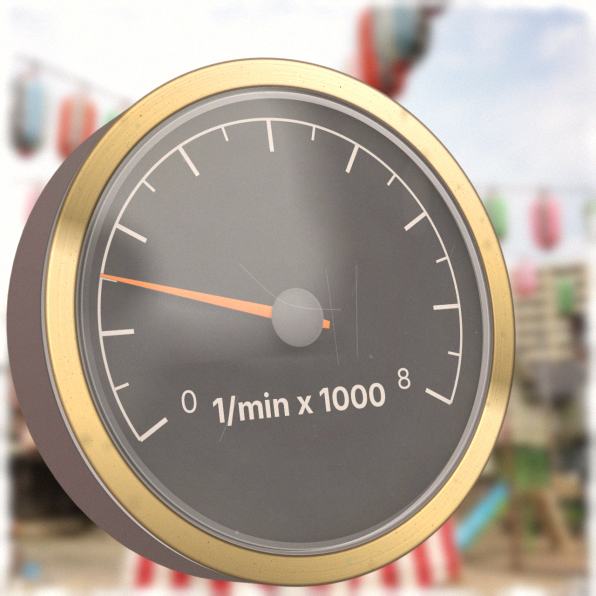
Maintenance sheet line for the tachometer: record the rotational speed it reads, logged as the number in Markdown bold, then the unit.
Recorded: **1500** rpm
